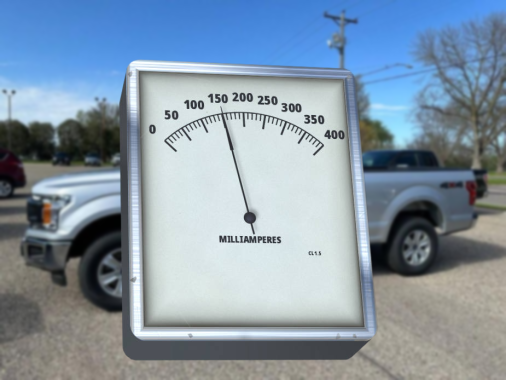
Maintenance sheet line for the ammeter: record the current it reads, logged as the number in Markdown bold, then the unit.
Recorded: **150** mA
